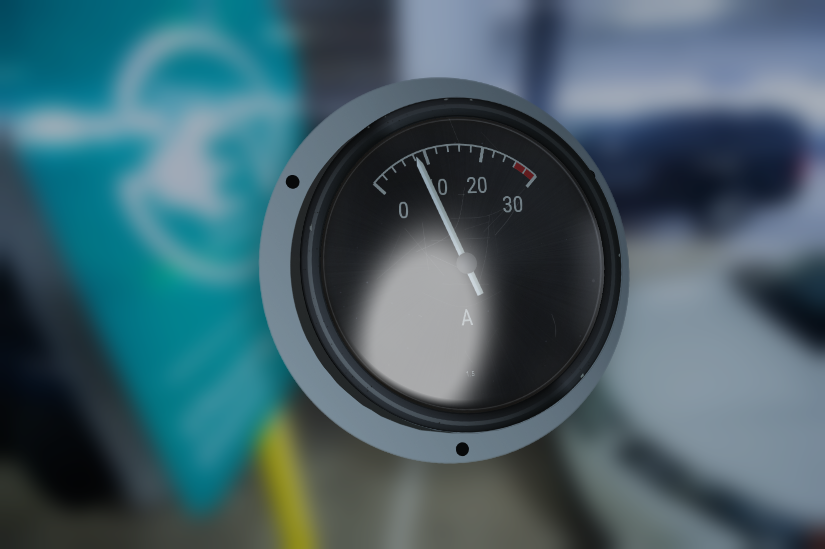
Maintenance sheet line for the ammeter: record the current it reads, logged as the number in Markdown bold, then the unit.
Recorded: **8** A
